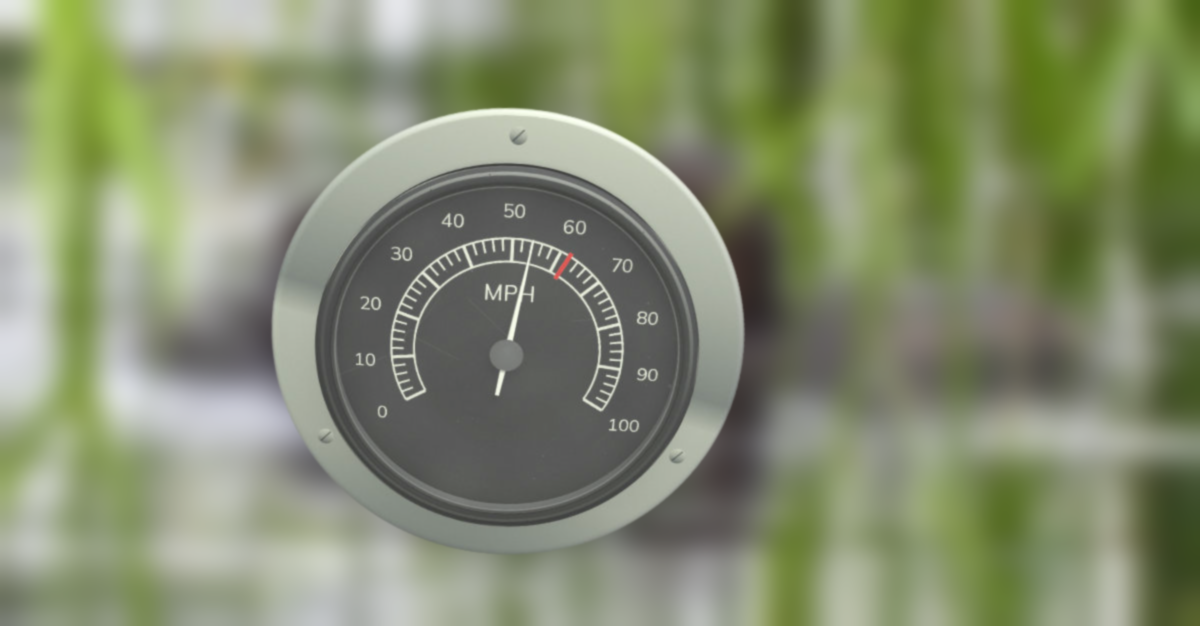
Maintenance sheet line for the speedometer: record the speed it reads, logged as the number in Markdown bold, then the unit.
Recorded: **54** mph
